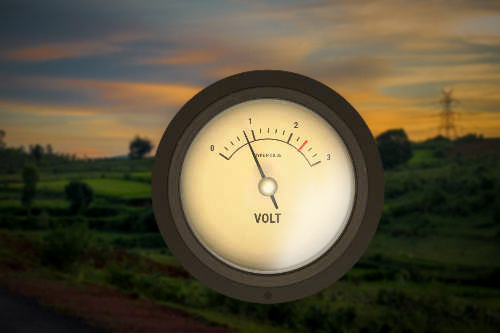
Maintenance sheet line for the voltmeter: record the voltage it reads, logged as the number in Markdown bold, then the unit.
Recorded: **0.8** V
